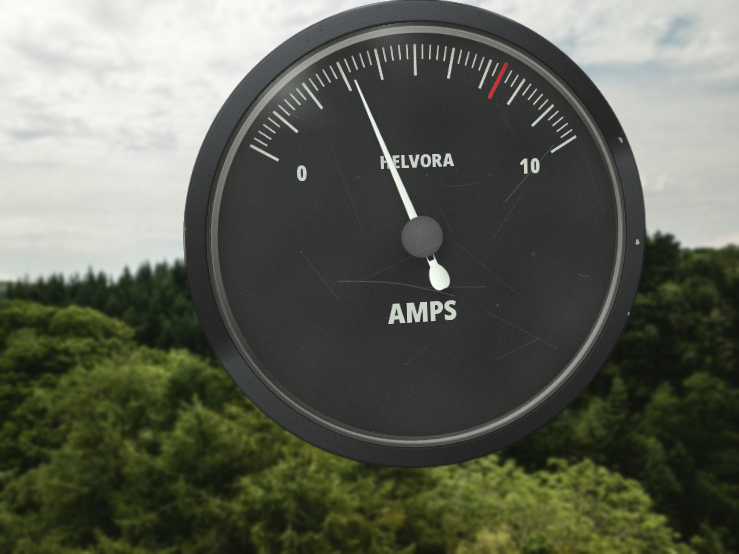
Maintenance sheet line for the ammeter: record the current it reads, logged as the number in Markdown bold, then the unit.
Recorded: **3.2** A
